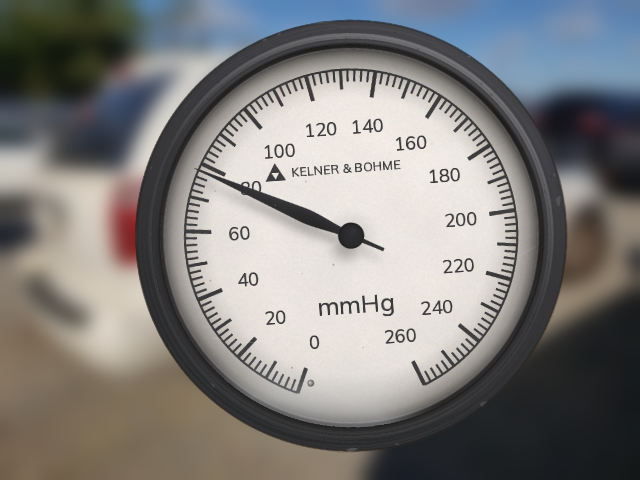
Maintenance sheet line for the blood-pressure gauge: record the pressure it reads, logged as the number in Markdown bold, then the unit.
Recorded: **78** mmHg
